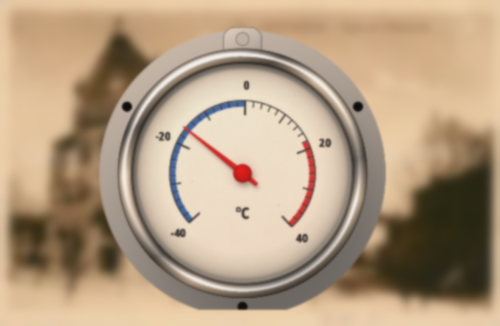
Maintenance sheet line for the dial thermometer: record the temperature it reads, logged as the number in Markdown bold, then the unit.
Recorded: **-16** °C
